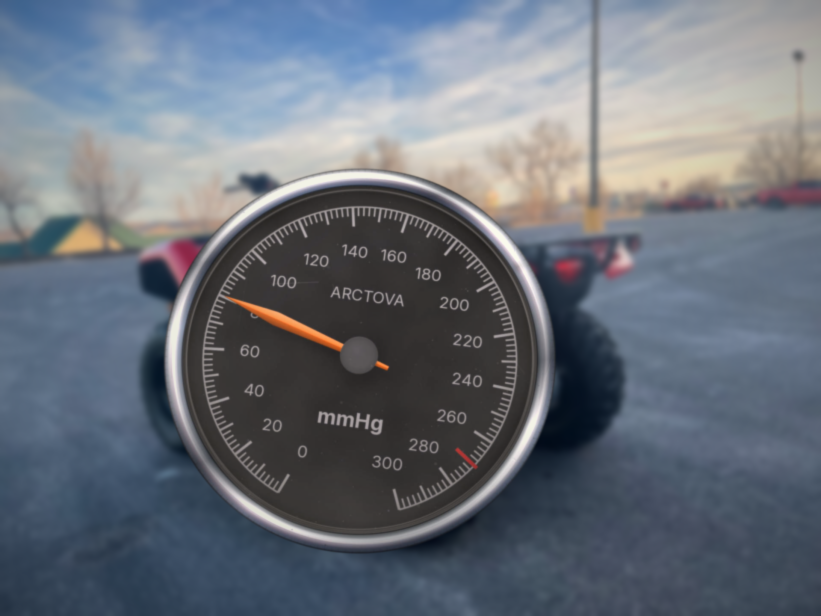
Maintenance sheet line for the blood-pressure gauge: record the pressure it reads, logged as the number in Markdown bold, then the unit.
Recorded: **80** mmHg
